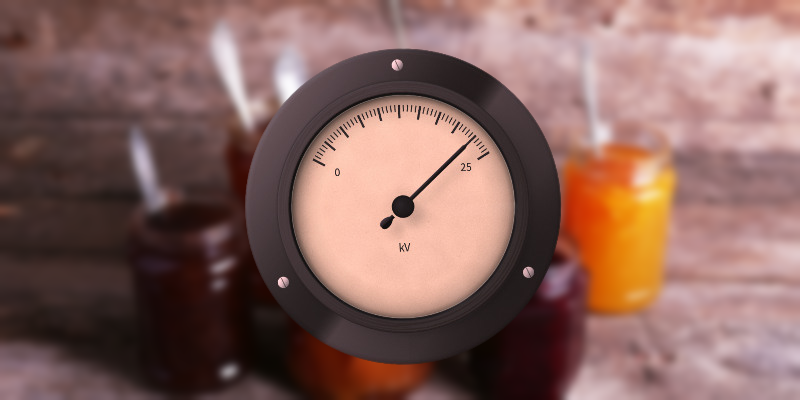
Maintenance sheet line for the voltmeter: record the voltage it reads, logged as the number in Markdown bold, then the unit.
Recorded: **22.5** kV
